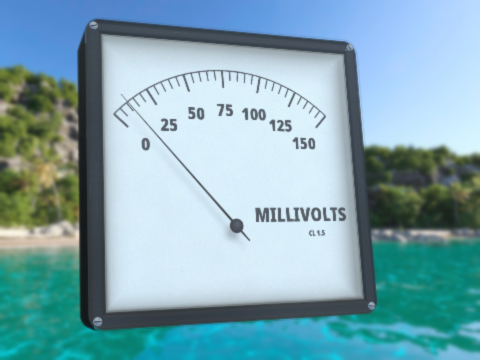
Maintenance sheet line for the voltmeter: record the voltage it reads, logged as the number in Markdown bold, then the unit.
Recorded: **10** mV
